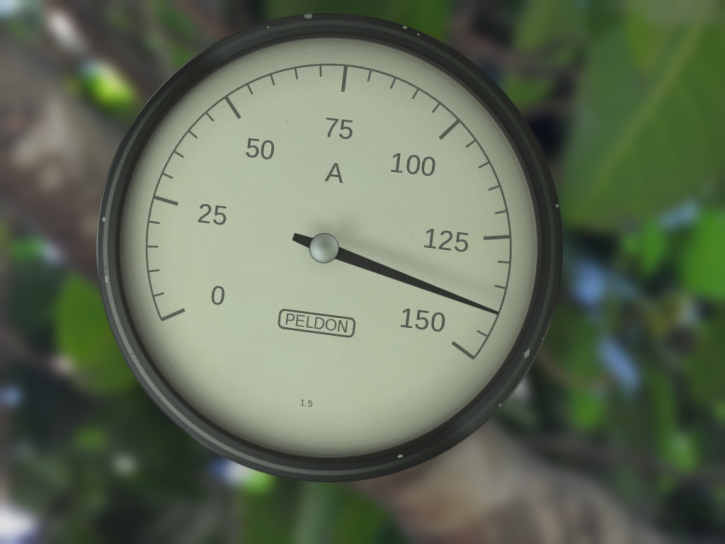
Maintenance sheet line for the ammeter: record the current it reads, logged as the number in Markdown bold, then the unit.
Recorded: **140** A
